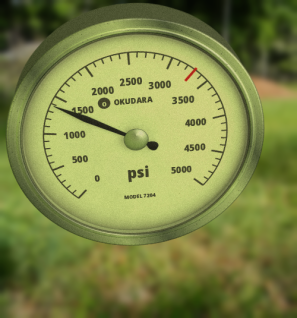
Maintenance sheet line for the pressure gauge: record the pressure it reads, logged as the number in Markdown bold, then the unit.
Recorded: **1400** psi
